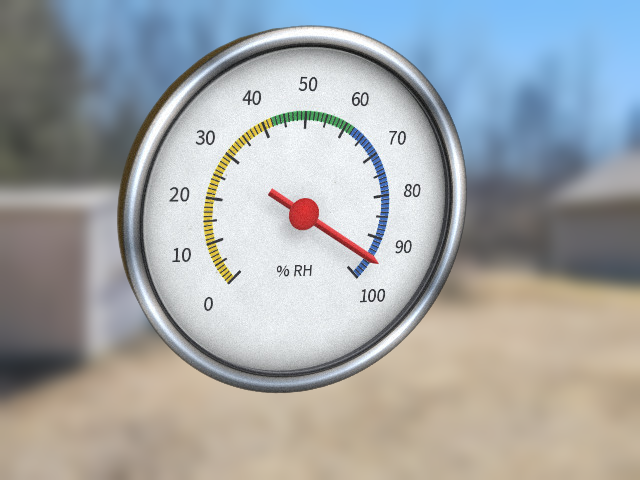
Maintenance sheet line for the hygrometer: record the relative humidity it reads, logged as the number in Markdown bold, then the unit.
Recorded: **95** %
